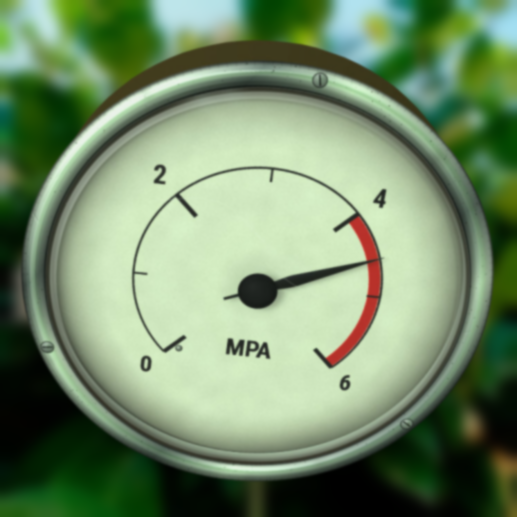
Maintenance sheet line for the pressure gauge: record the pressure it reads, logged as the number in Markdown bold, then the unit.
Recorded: **4.5** MPa
